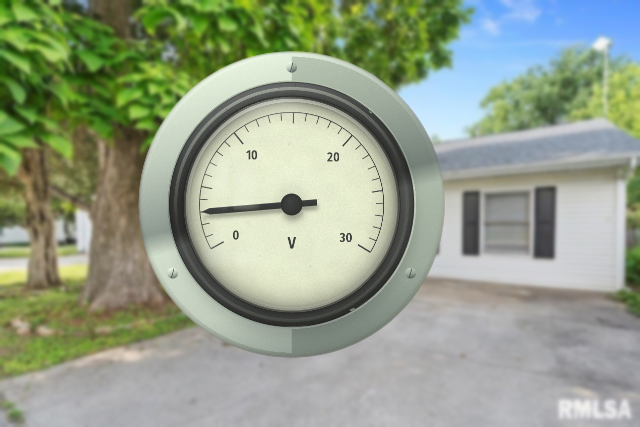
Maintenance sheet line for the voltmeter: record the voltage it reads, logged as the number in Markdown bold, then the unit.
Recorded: **3** V
